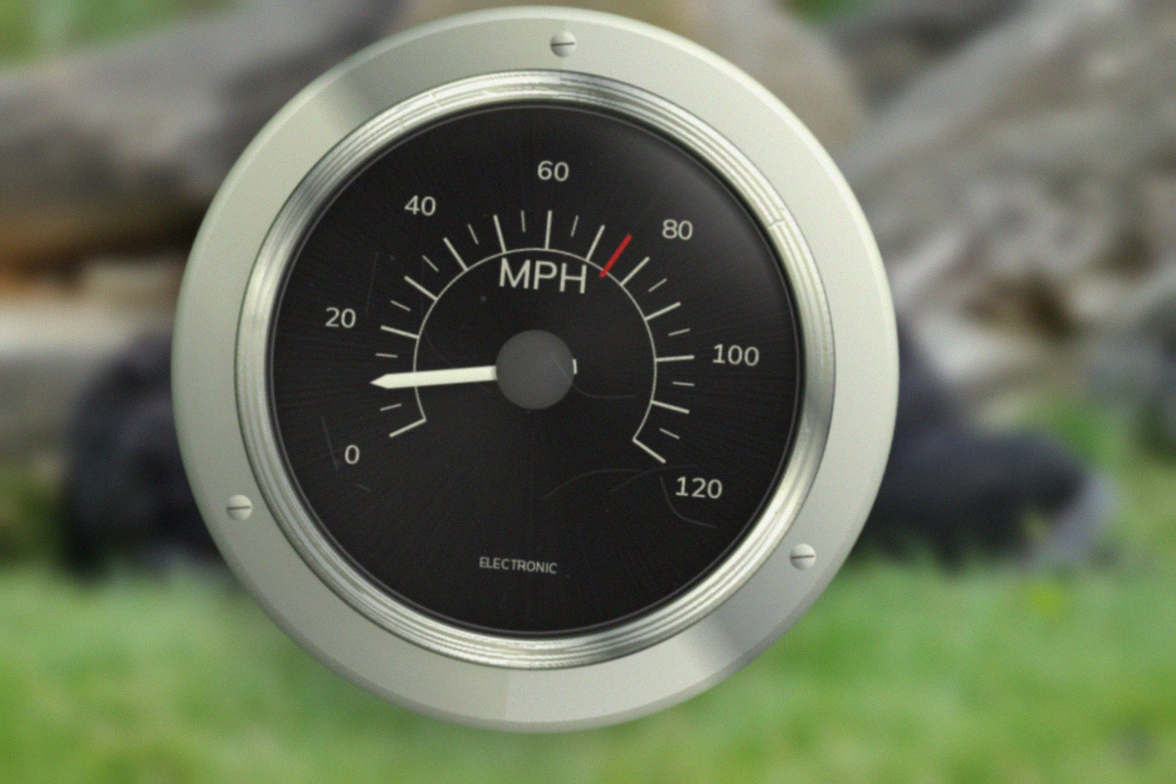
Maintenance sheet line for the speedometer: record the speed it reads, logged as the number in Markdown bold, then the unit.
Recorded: **10** mph
